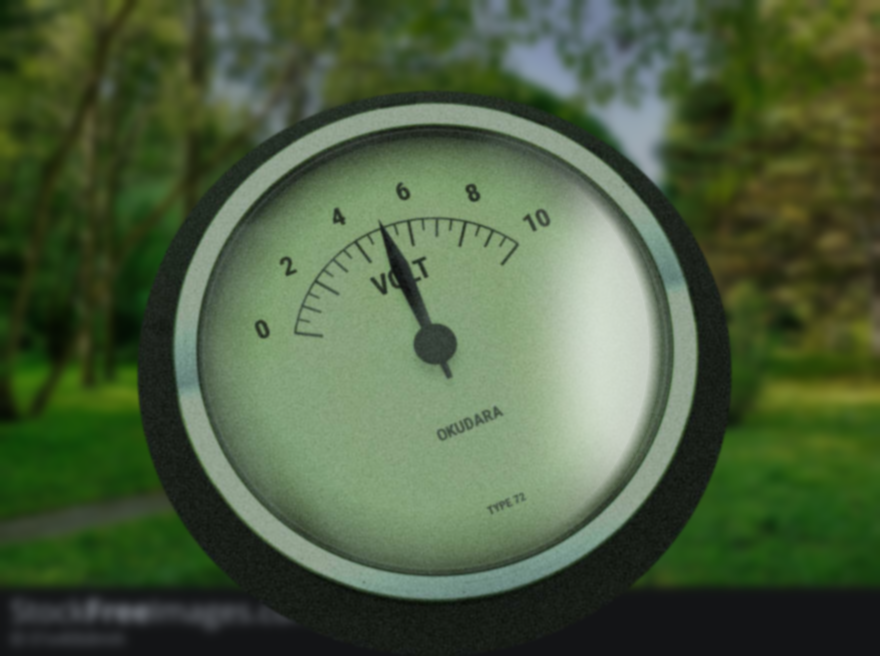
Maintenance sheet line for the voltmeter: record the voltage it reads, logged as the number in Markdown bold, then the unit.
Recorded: **5** V
